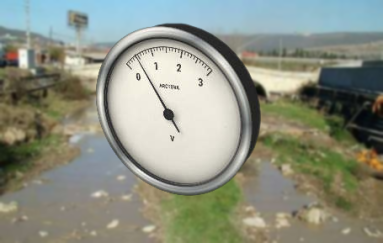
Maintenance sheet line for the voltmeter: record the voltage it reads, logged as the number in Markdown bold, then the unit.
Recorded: **0.5** V
